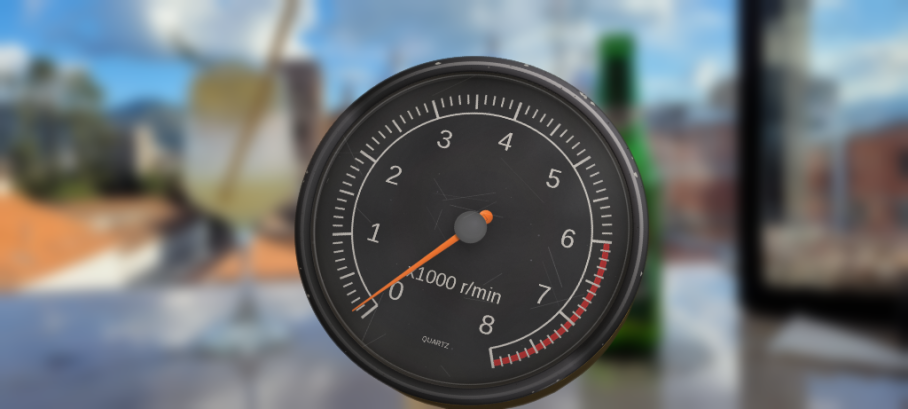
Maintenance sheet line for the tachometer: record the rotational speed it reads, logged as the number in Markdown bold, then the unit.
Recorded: **100** rpm
